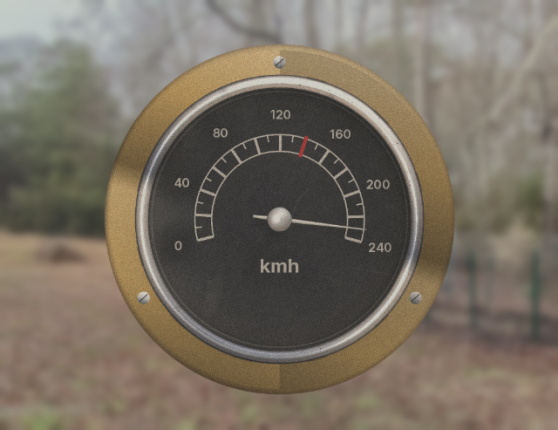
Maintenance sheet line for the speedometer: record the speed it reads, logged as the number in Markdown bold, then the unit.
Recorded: **230** km/h
